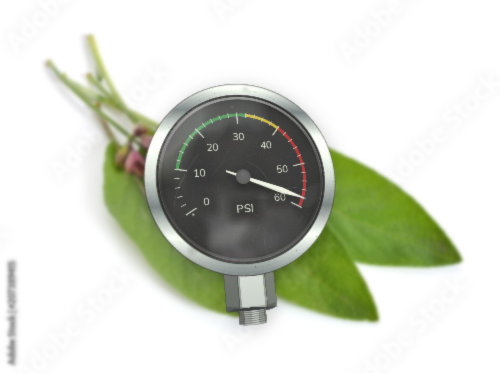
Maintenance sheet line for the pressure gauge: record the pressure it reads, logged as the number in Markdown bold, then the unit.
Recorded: **58** psi
